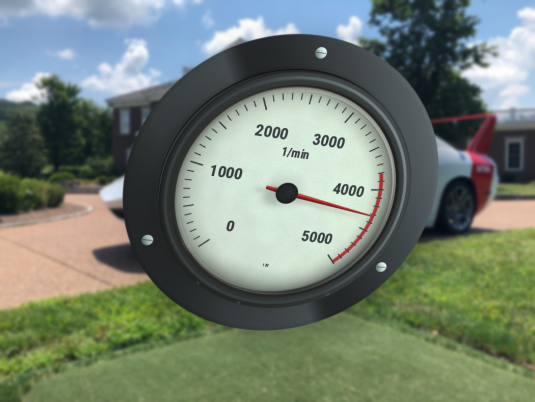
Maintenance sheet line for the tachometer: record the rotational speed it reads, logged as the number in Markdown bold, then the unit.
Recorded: **4300** rpm
